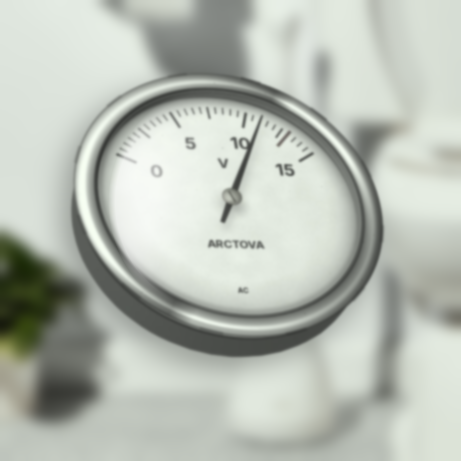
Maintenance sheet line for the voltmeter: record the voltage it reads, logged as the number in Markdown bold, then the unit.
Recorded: **11** V
